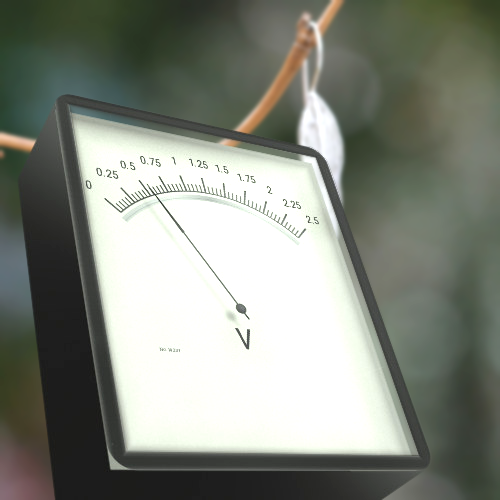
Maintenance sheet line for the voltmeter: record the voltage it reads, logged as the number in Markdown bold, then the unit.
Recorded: **0.5** V
